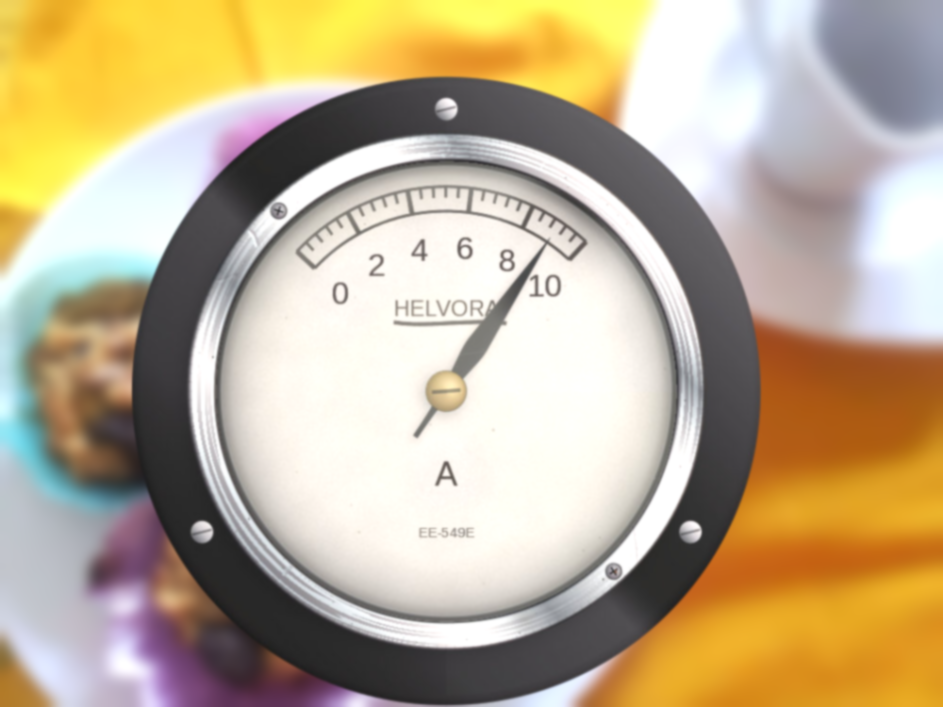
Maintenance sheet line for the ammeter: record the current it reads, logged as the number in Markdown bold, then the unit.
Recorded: **9** A
